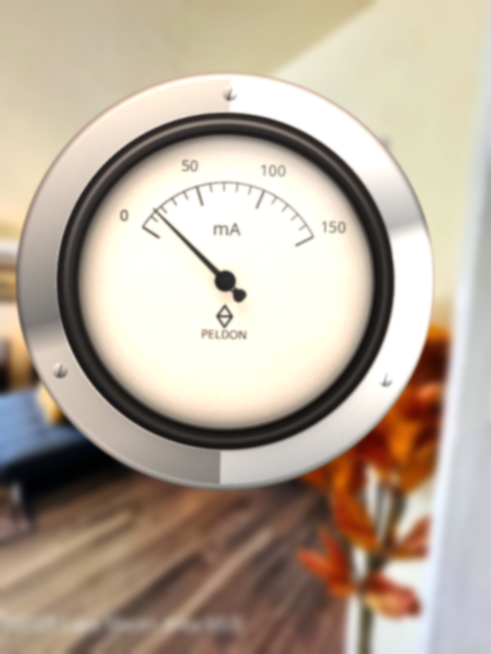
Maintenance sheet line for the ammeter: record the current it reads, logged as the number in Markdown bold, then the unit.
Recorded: **15** mA
